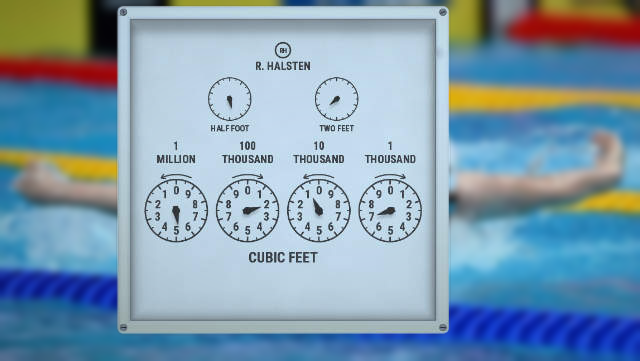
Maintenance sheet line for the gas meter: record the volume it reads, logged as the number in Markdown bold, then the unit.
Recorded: **520700** ft³
